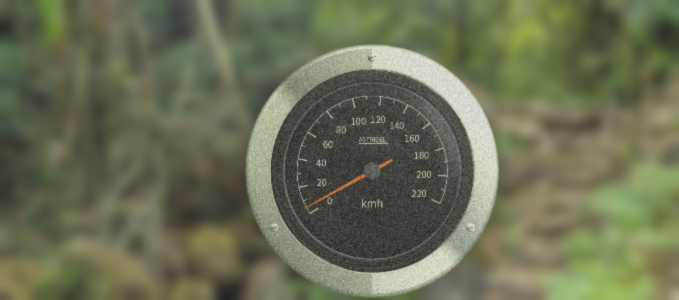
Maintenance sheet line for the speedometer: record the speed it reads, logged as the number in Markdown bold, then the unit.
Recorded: **5** km/h
